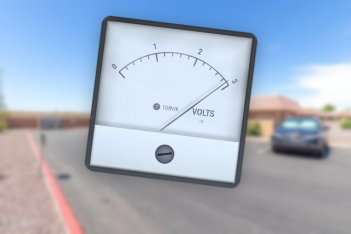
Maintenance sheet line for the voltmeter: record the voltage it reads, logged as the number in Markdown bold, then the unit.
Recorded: **2.9** V
